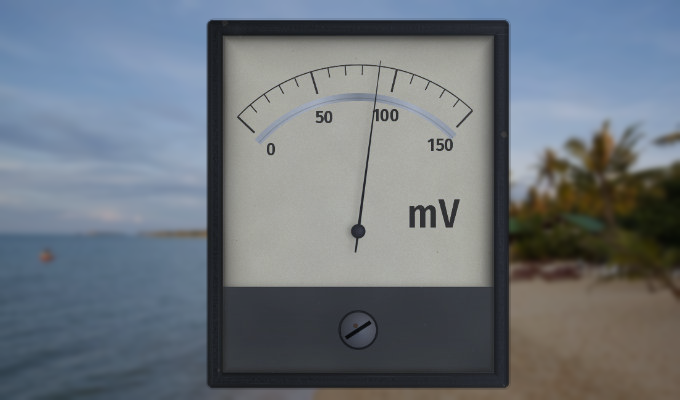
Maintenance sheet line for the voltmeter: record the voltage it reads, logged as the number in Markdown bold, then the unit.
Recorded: **90** mV
